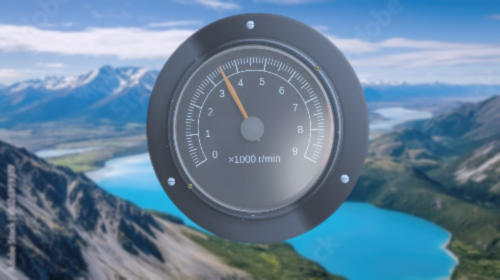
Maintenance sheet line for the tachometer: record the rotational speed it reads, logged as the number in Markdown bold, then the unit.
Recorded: **3500** rpm
